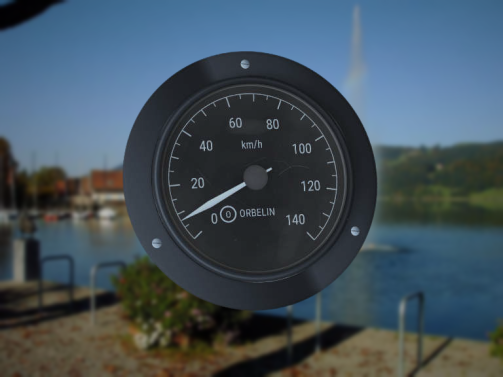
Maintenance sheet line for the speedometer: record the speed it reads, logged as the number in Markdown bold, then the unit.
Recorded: **7.5** km/h
